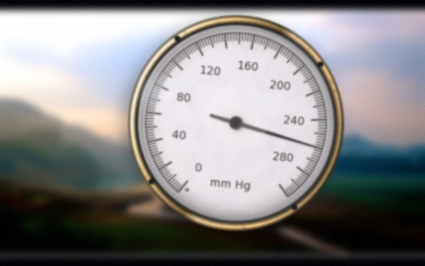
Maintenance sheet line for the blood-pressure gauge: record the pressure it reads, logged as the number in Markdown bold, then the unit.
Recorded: **260** mmHg
